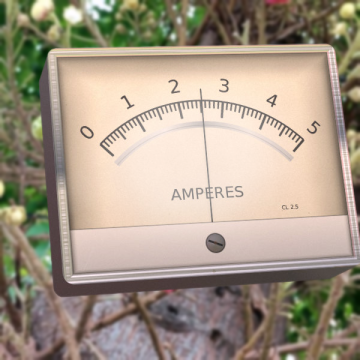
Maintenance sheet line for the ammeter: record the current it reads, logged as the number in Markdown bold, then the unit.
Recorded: **2.5** A
